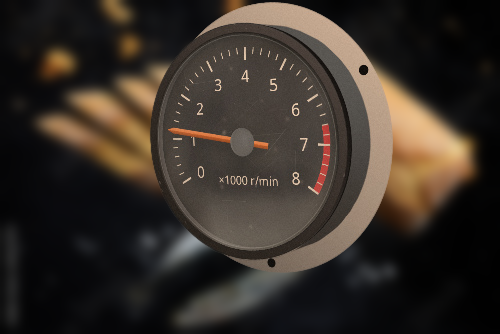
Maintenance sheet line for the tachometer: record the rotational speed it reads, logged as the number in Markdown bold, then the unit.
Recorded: **1200** rpm
